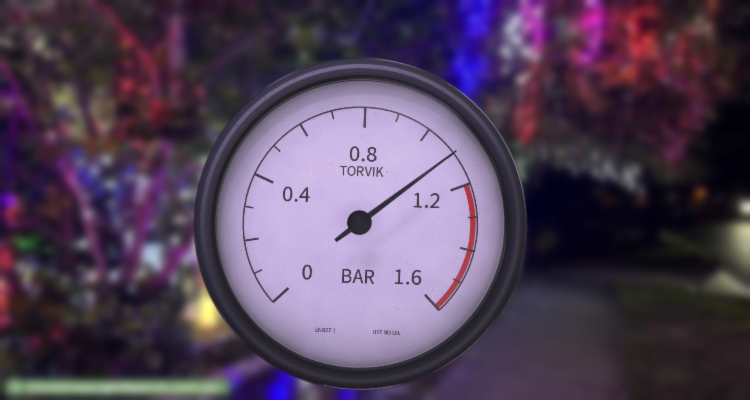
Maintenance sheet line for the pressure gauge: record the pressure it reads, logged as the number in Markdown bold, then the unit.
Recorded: **1.1** bar
